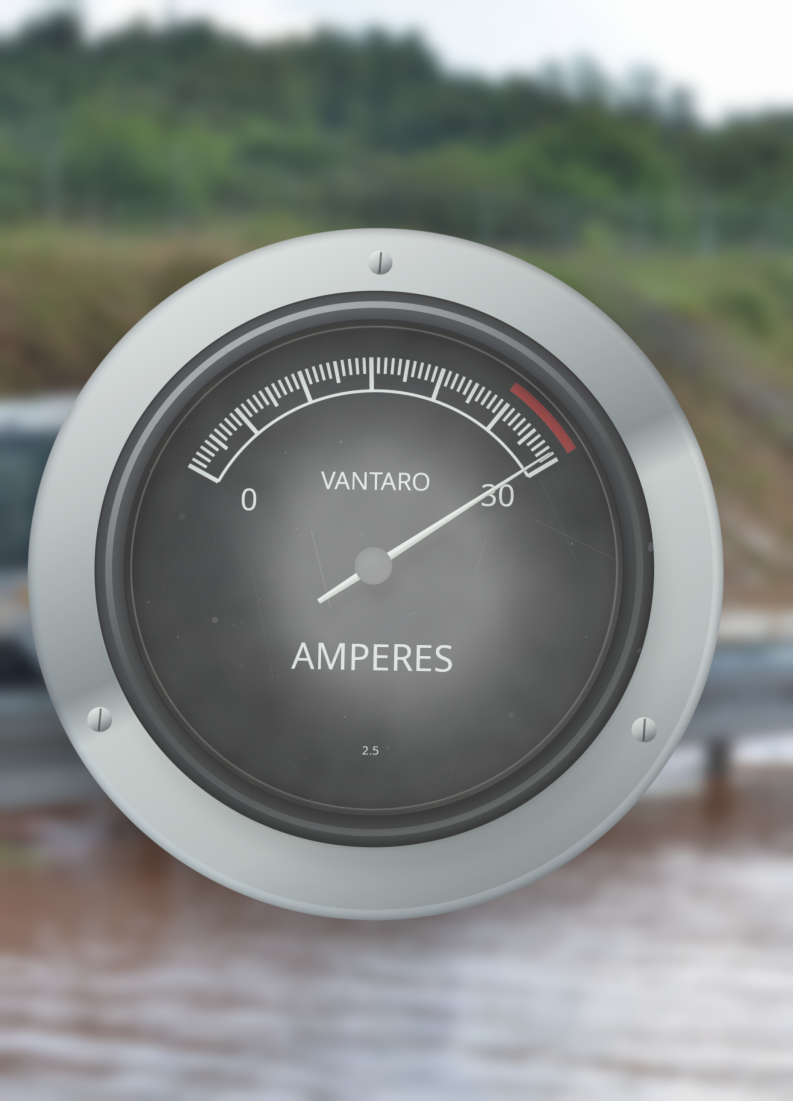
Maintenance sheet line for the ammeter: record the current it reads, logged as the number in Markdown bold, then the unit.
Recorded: **29.5** A
